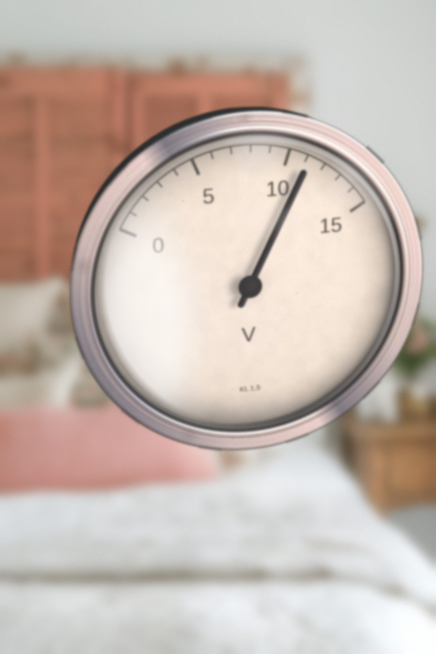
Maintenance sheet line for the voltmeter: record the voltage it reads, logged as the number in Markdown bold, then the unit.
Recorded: **11** V
